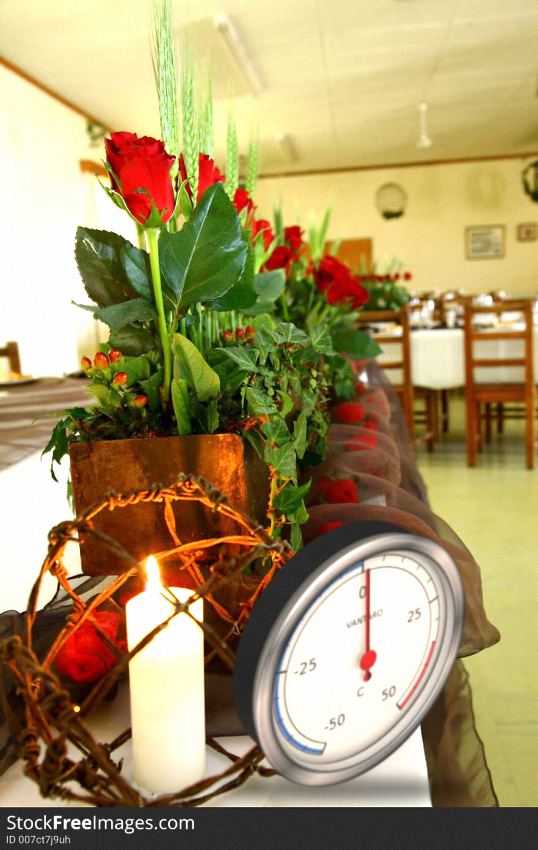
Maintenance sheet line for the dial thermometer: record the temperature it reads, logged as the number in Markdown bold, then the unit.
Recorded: **0** °C
